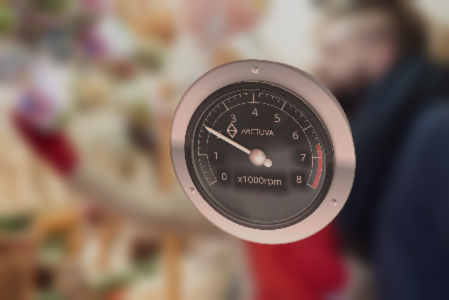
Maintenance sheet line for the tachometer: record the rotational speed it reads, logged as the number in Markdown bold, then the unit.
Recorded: **2000** rpm
